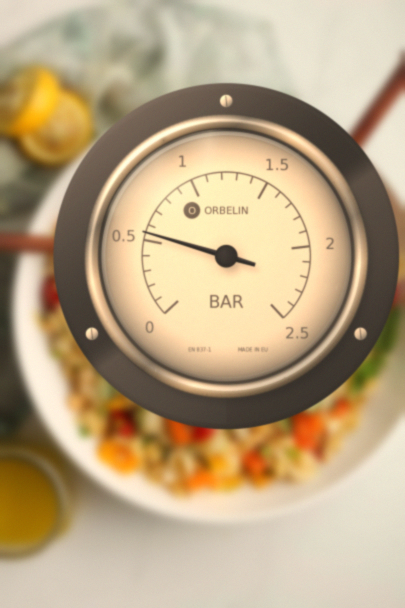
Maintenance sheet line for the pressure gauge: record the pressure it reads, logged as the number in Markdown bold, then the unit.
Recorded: **0.55** bar
